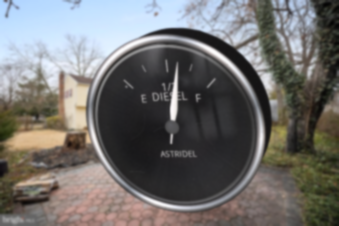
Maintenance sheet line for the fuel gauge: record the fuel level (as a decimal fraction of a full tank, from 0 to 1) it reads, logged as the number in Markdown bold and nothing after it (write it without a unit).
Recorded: **0.625**
